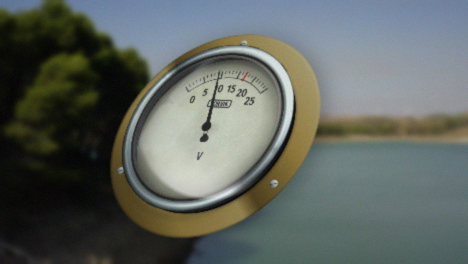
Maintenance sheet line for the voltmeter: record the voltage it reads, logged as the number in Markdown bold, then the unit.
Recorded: **10** V
